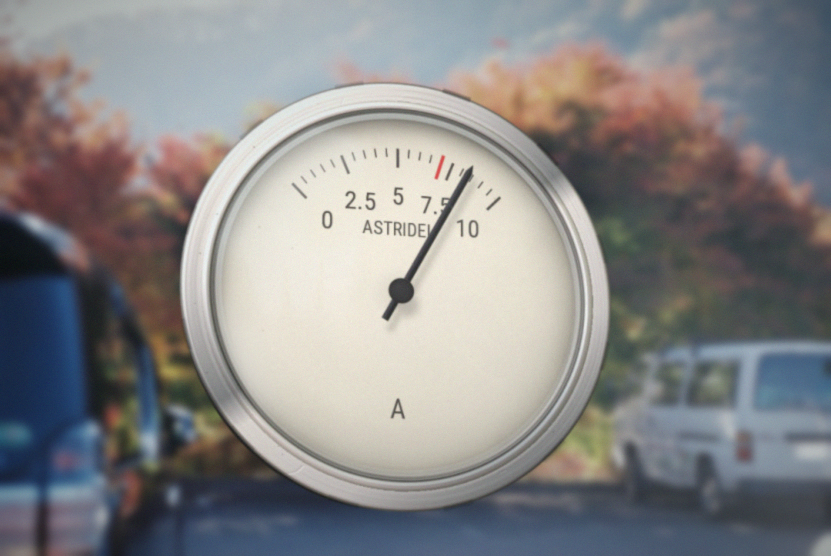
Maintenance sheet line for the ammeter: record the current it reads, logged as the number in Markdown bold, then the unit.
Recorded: **8.25** A
